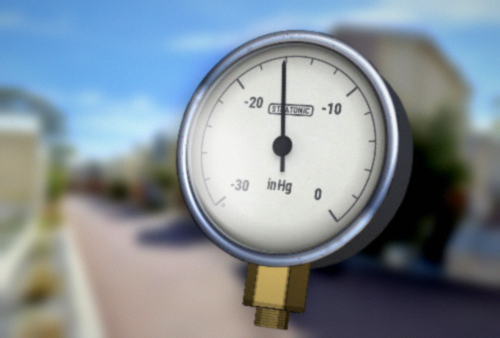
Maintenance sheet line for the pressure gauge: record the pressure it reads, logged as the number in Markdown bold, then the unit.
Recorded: **-16** inHg
